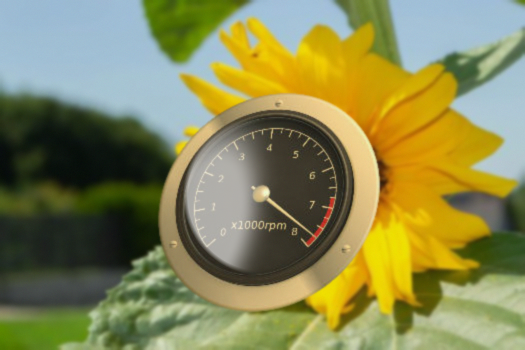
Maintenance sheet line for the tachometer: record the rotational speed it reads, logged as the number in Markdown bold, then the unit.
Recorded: **7750** rpm
